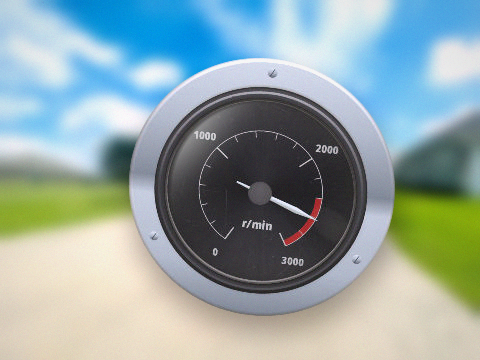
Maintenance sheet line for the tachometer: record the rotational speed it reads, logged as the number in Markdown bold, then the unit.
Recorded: **2600** rpm
